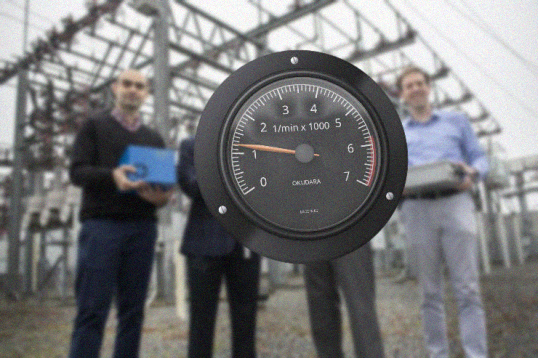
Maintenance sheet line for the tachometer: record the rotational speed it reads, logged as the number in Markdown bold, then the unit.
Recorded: **1200** rpm
